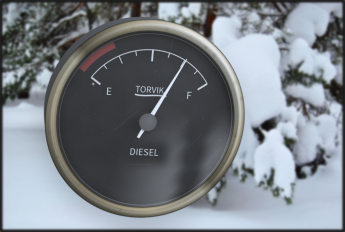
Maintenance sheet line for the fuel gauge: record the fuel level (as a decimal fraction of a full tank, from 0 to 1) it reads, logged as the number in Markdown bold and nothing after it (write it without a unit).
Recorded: **0.75**
